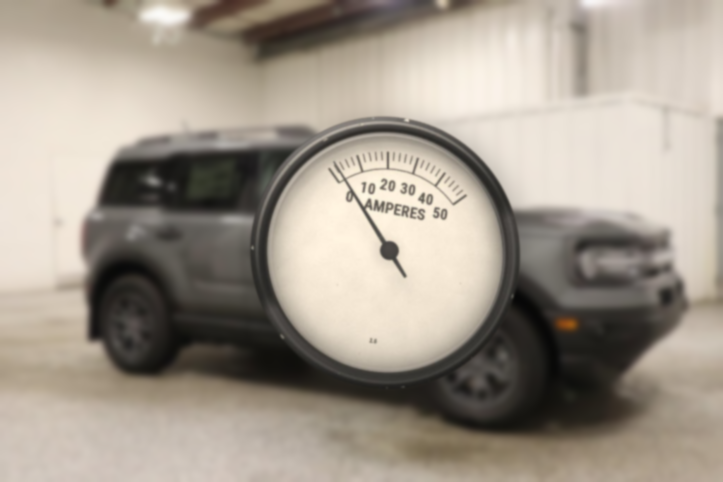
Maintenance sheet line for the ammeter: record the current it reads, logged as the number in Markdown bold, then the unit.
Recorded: **2** A
